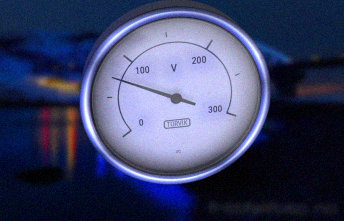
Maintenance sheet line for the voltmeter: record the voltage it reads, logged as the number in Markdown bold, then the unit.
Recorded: **75** V
